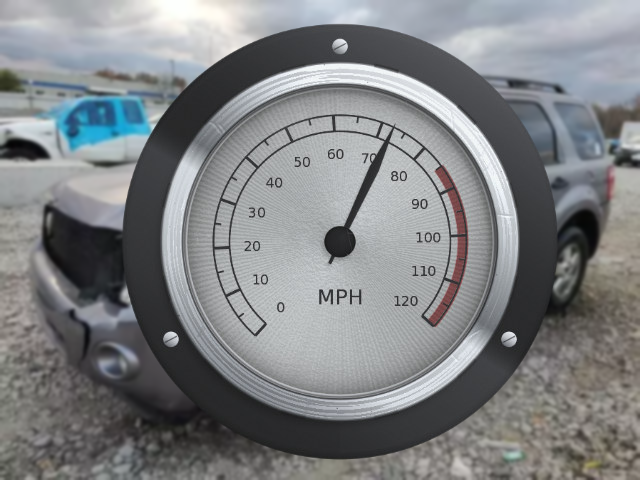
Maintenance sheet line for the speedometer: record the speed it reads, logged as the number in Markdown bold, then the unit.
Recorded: **72.5** mph
